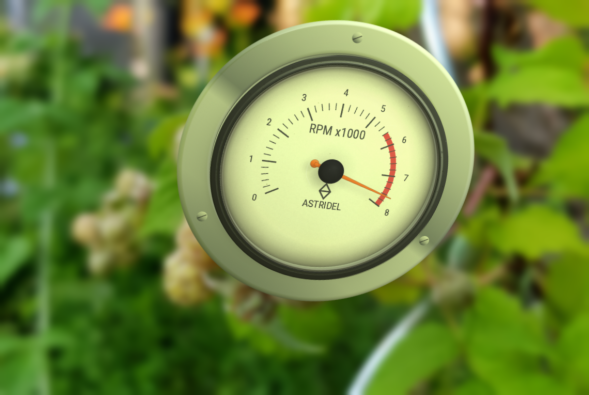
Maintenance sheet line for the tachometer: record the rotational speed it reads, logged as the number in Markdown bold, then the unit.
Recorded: **7600** rpm
